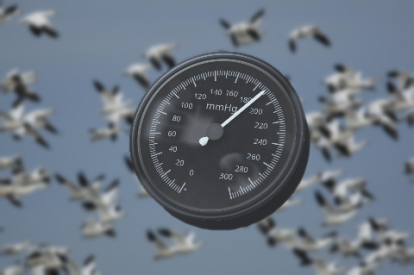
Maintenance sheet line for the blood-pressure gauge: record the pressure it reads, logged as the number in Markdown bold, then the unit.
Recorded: **190** mmHg
